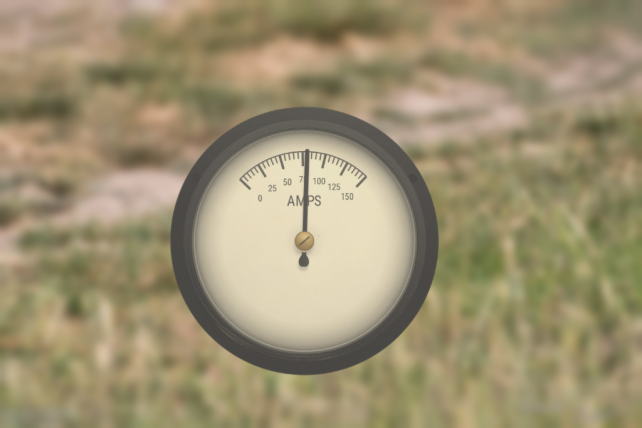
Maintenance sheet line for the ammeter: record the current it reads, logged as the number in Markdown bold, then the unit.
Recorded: **80** A
